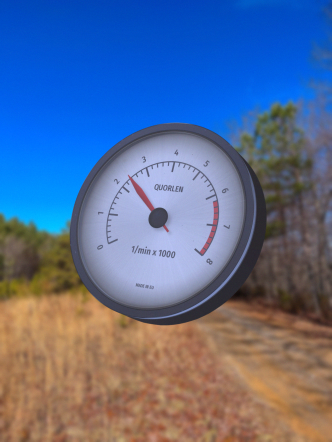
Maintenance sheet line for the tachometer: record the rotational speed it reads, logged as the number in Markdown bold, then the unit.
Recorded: **2400** rpm
